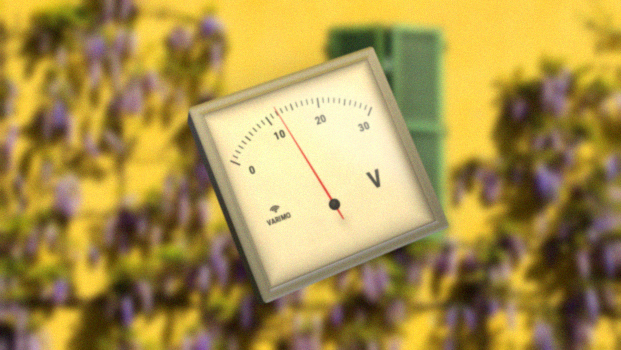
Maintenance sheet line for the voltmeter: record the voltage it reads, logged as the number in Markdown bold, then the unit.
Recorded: **12** V
